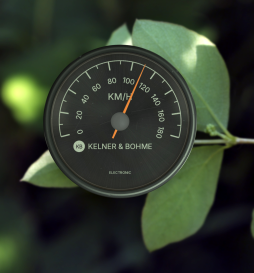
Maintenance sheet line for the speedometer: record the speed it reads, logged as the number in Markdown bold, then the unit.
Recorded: **110** km/h
